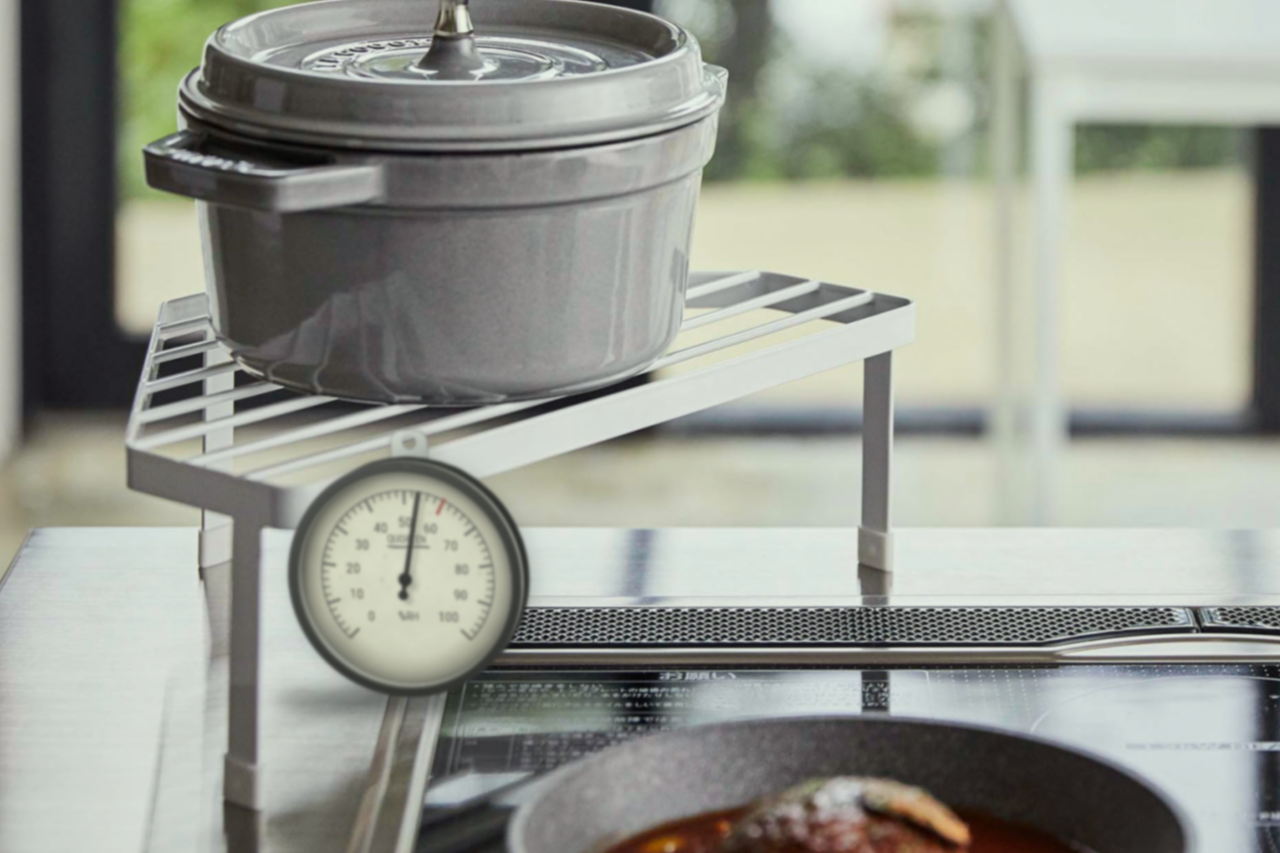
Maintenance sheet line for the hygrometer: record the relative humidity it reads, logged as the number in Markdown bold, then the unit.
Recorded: **54** %
